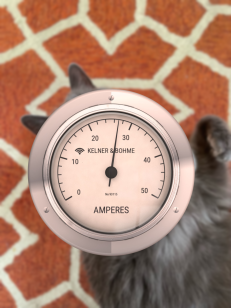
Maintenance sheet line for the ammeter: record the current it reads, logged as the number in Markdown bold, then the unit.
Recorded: **27** A
